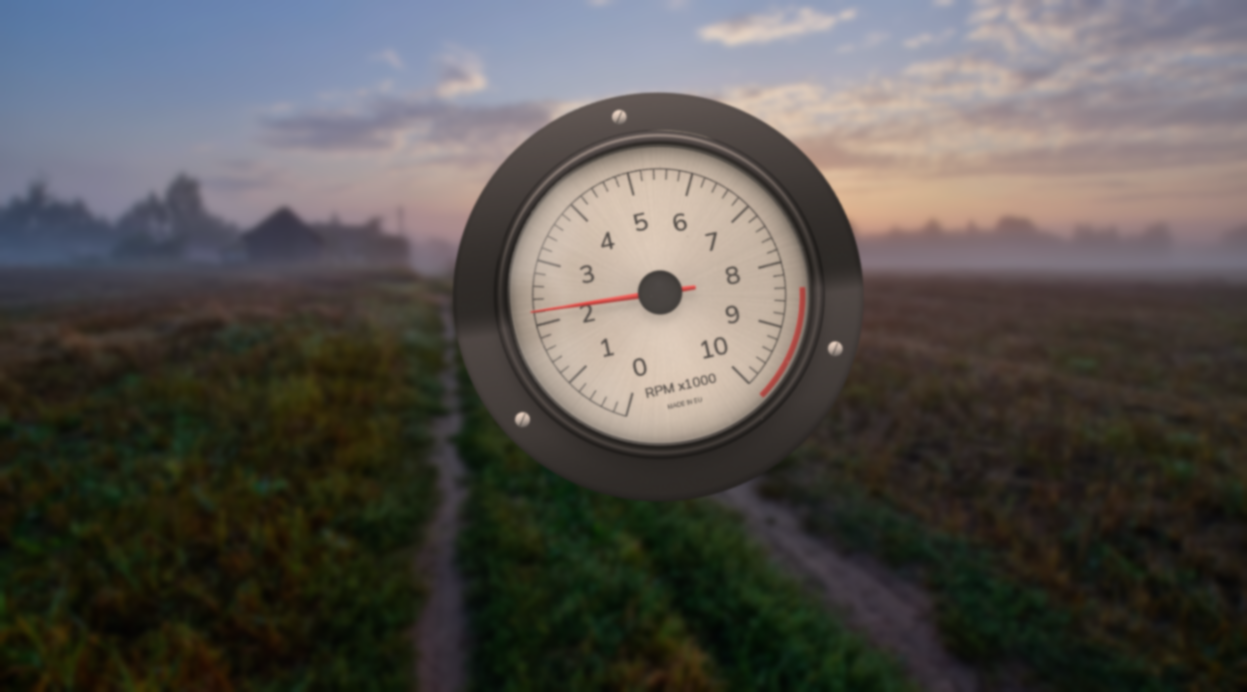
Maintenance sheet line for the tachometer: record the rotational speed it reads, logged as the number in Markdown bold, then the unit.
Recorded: **2200** rpm
